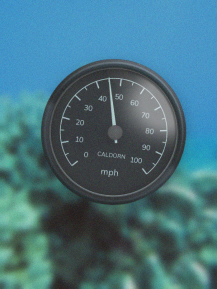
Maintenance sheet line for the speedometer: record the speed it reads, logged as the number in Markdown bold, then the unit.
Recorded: **45** mph
